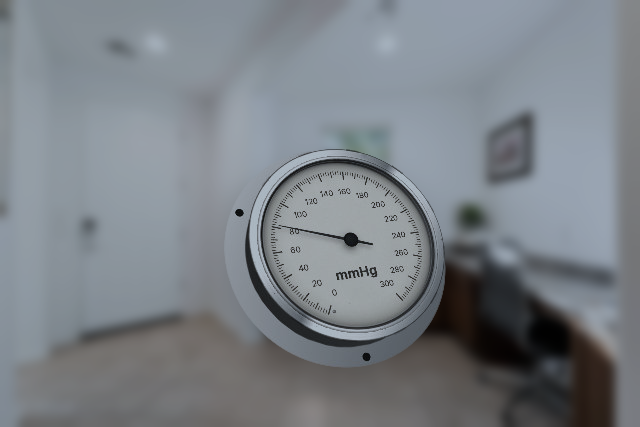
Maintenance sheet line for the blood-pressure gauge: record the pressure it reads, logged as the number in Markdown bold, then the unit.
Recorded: **80** mmHg
